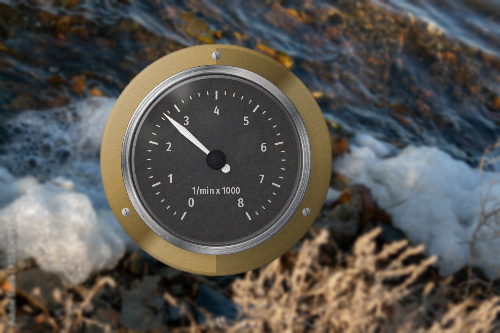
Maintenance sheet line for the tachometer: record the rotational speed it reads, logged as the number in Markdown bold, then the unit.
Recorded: **2700** rpm
